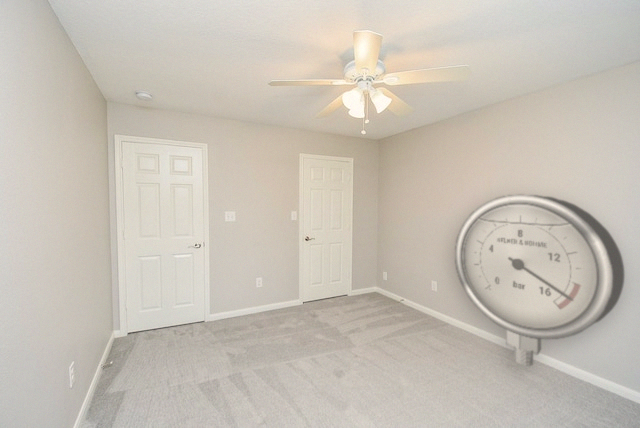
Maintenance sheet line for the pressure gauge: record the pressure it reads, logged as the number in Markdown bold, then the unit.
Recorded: **15** bar
